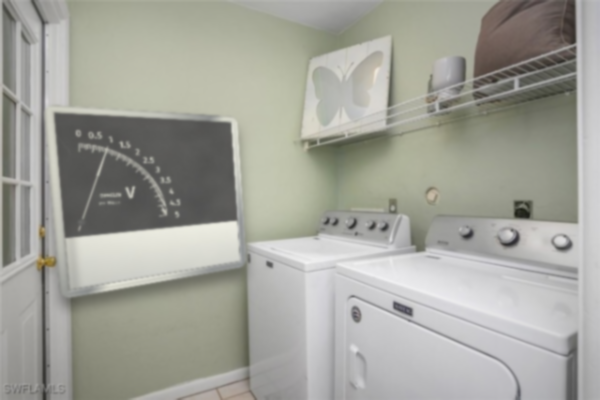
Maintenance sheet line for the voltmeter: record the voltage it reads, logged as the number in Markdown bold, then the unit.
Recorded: **1** V
